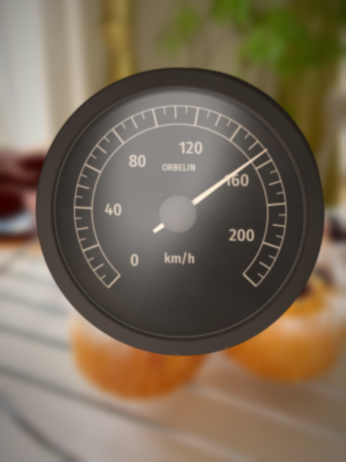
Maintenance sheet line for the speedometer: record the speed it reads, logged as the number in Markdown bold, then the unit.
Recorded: **155** km/h
